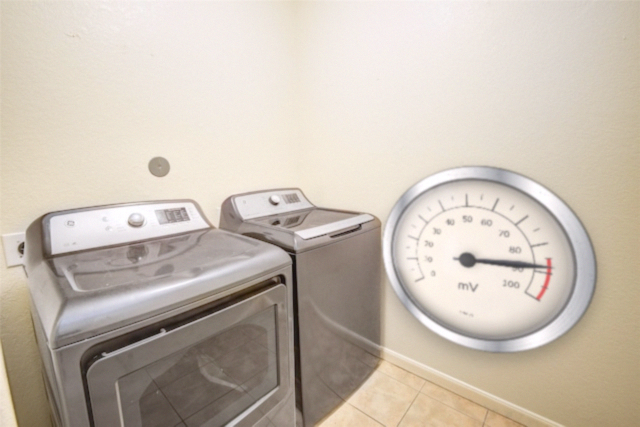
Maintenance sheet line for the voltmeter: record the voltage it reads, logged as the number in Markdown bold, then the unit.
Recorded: **87.5** mV
